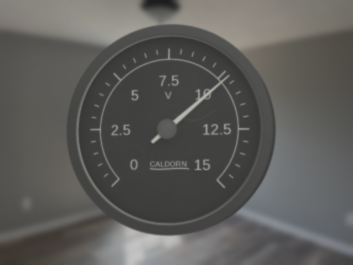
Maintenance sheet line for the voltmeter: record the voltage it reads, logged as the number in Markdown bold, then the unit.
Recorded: **10.25** V
